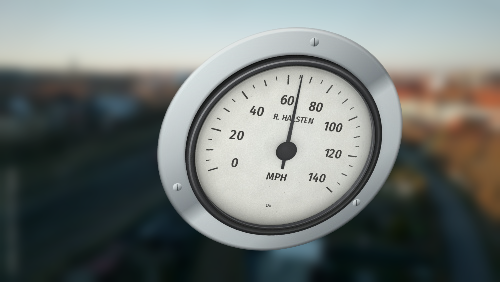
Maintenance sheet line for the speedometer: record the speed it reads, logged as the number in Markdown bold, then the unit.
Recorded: **65** mph
